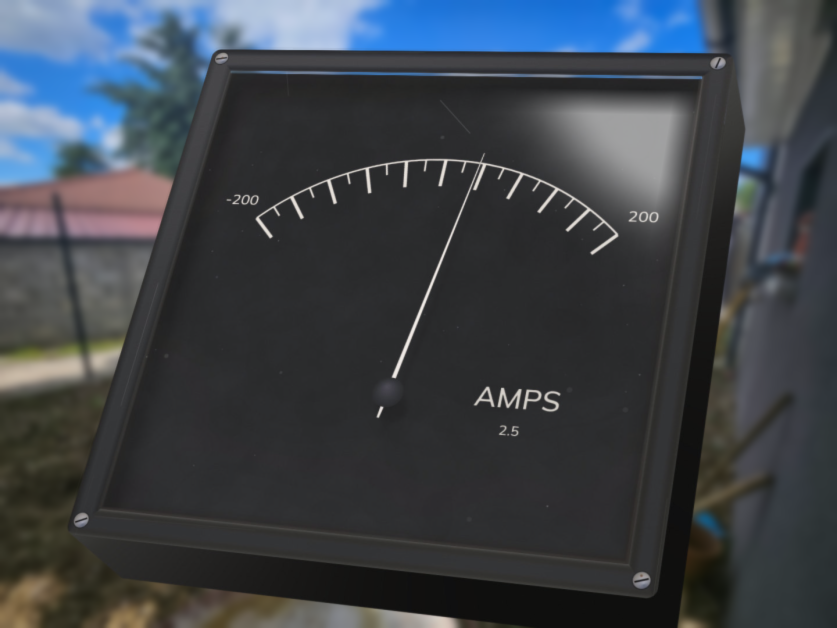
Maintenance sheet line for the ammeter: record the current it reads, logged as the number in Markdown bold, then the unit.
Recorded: **40** A
